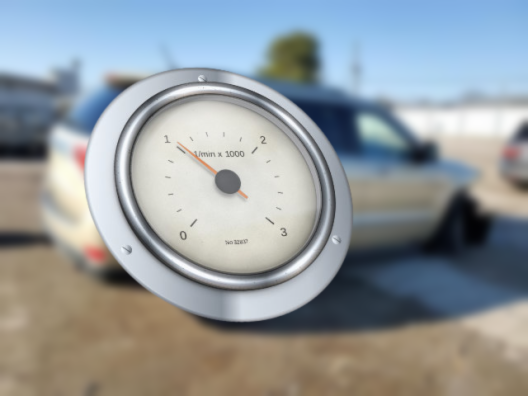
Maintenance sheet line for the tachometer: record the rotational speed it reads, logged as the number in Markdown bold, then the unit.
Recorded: **1000** rpm
